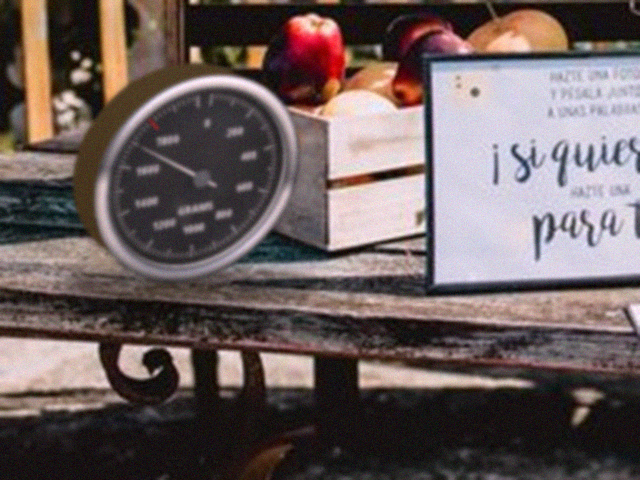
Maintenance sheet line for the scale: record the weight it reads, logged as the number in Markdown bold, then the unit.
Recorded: **1700** g
